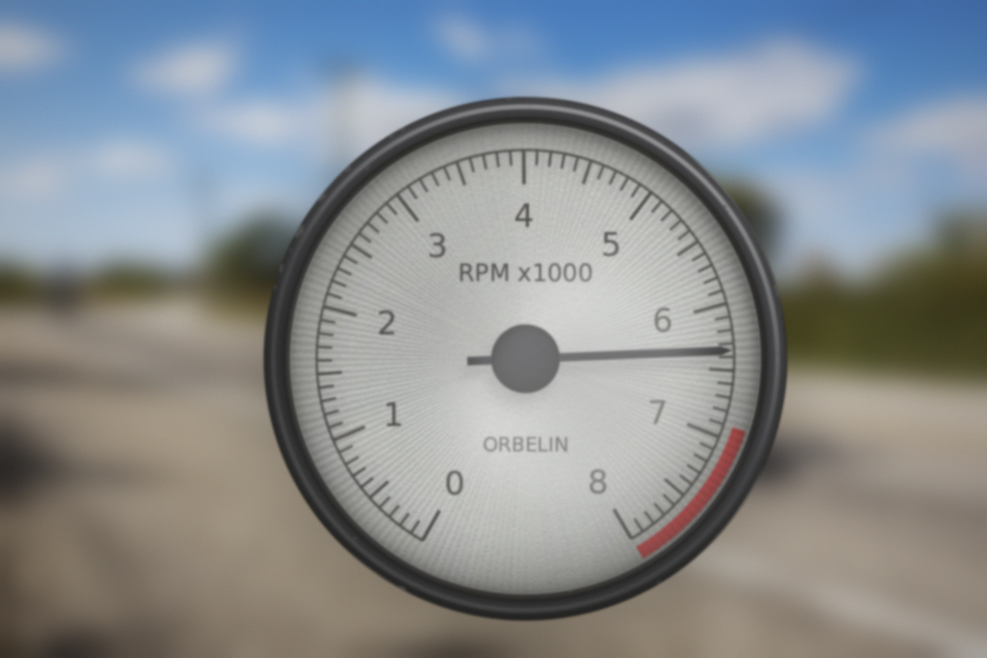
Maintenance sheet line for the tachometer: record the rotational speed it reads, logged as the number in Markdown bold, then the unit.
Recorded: **6350** rpm
